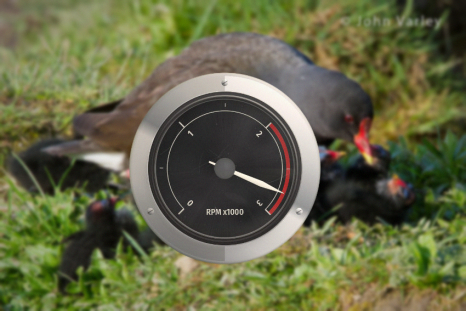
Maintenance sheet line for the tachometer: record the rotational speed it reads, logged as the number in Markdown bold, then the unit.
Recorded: **2750** rpm
